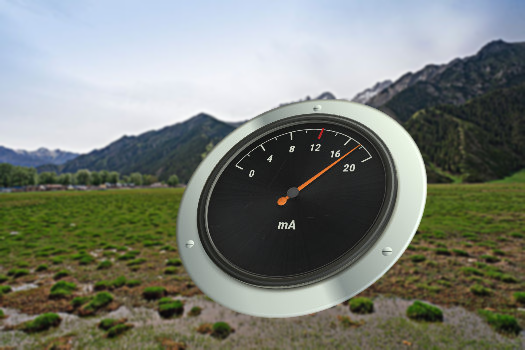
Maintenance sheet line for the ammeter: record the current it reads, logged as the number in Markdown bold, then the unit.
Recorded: **18** mA
